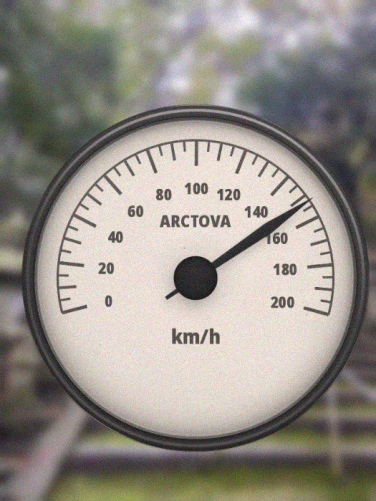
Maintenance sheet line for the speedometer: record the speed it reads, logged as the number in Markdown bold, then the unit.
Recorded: **152.5** km/h
